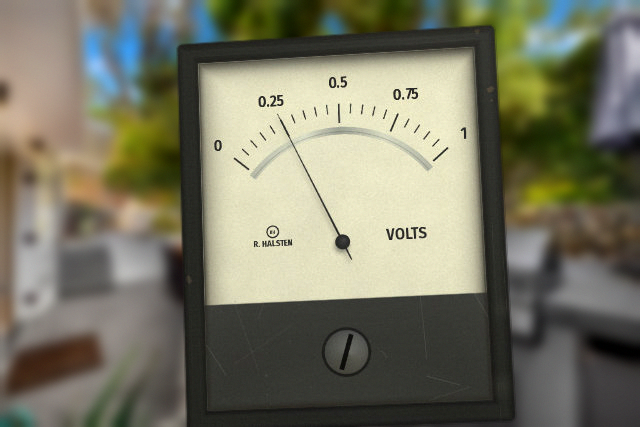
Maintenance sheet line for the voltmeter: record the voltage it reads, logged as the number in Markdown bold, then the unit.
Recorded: **0.25** V
